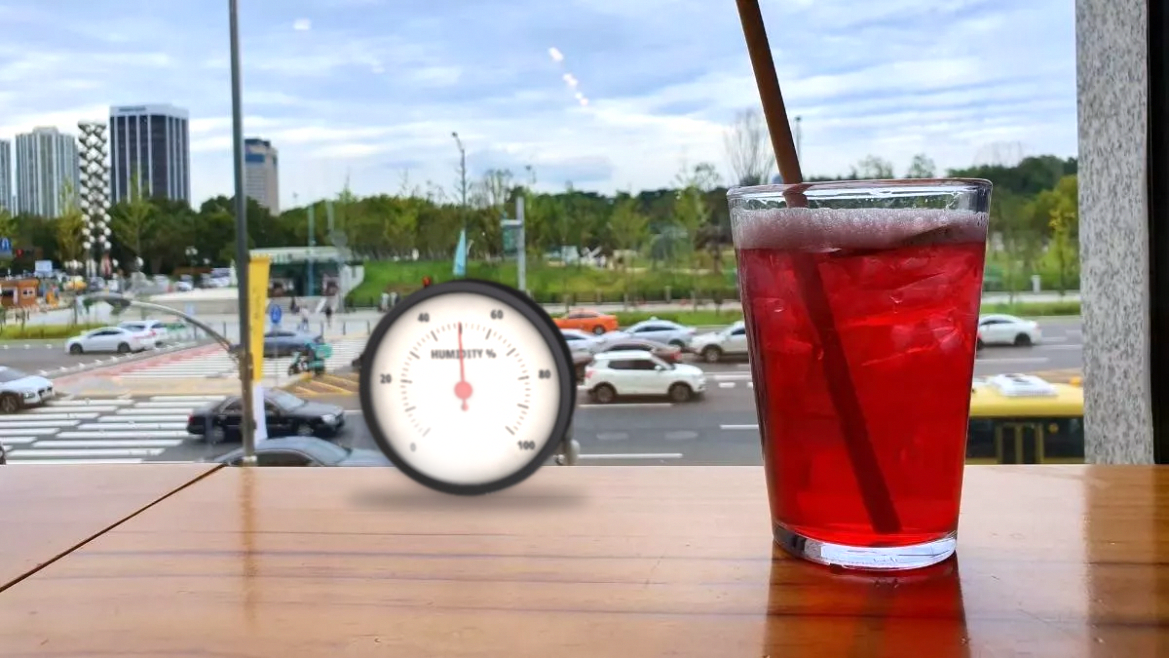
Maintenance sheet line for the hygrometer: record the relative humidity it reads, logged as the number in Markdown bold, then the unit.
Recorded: **50** %
